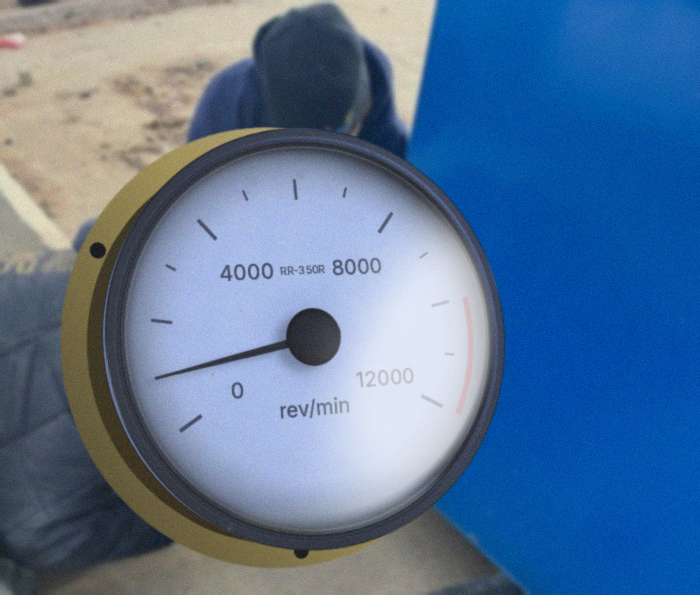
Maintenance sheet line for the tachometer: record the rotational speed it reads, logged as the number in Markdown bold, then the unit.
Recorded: **1000** rpm
